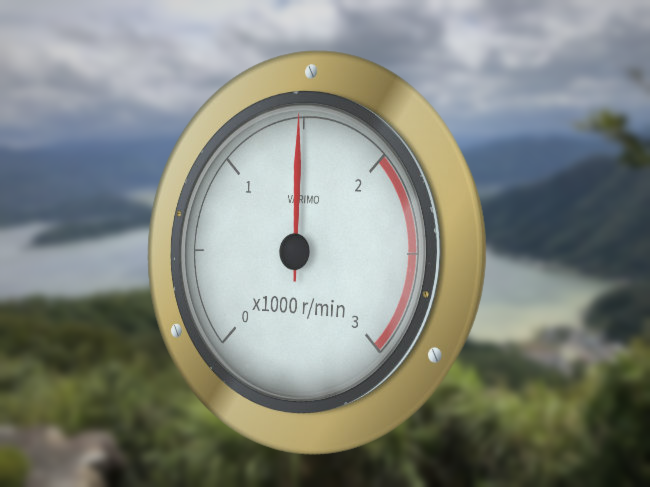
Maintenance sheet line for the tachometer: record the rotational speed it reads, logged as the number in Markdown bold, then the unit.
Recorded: **1500** rpm
